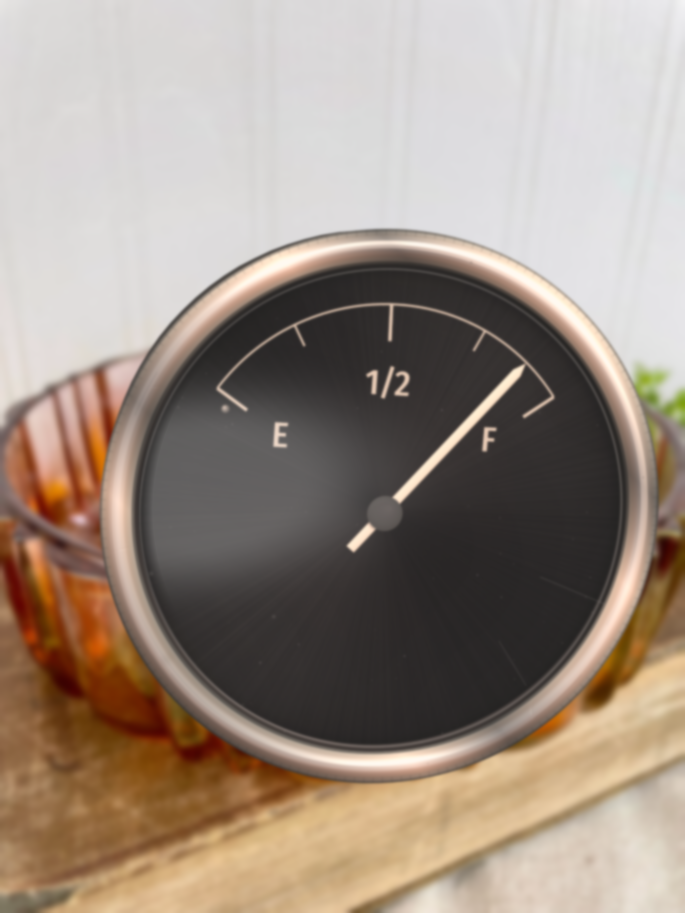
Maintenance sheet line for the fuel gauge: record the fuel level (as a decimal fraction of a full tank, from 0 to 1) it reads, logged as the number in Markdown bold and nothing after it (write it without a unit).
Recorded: **0.875**
